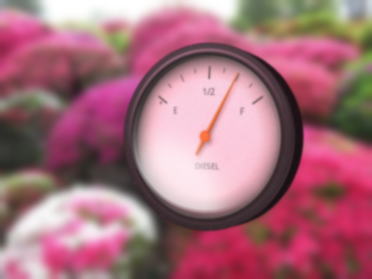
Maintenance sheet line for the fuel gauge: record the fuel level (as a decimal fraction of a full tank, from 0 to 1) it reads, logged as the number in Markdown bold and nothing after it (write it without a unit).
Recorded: **0.75**
